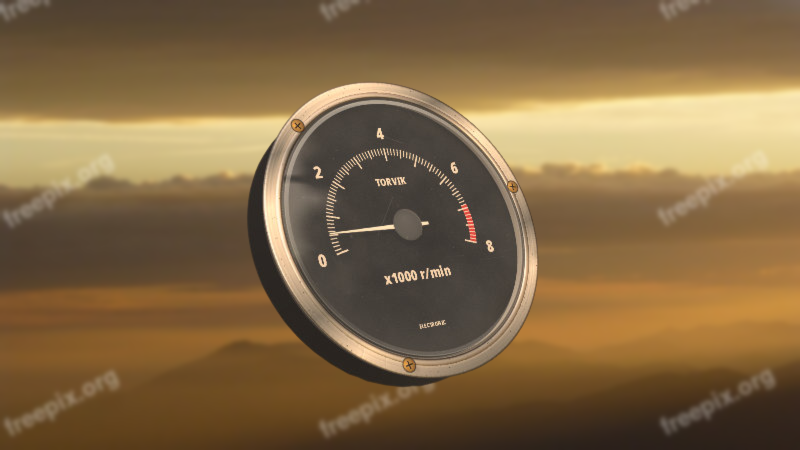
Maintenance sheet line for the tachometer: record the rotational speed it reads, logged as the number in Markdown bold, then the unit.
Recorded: **500** rpm
